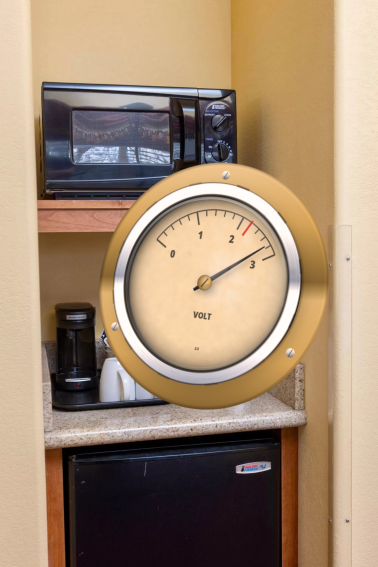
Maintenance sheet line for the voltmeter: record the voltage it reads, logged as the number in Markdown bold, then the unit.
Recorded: **2.8** V
